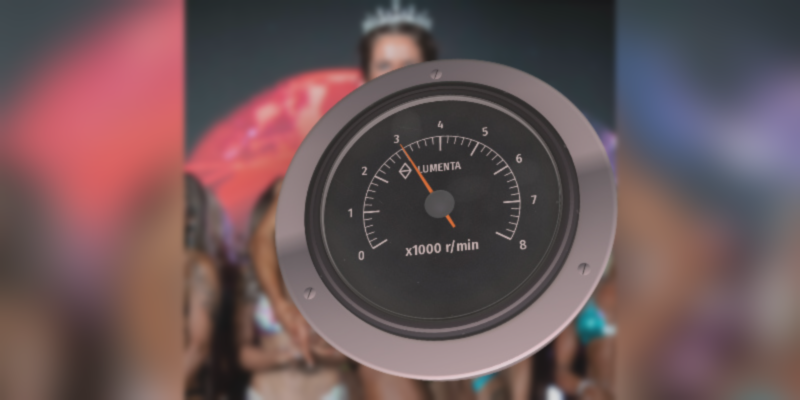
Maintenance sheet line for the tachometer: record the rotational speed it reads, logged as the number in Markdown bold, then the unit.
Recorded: **3000** rpm
